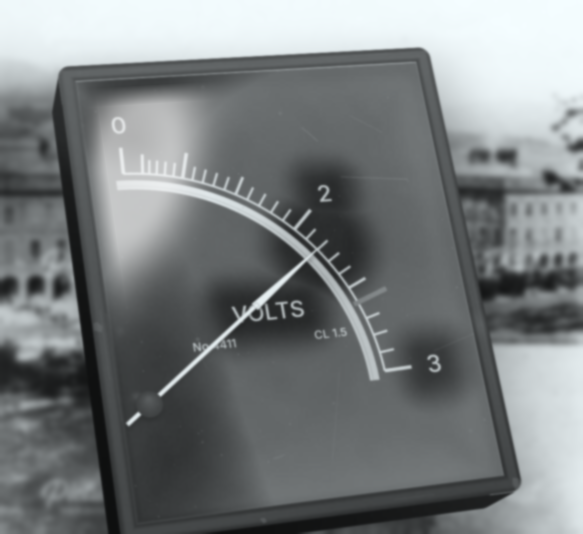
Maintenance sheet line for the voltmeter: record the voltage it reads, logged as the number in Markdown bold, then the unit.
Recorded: **2.2** V
